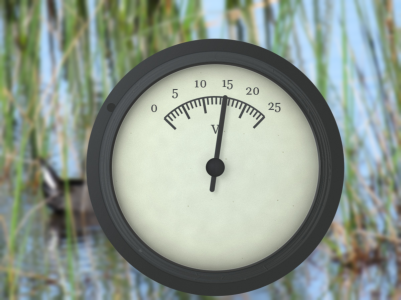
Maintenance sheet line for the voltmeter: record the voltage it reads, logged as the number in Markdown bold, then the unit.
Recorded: **15** V
